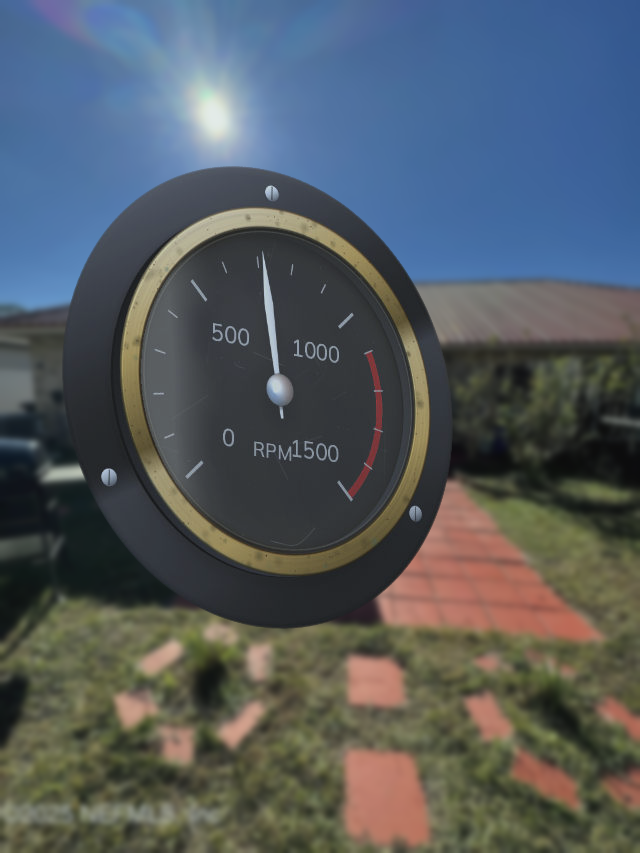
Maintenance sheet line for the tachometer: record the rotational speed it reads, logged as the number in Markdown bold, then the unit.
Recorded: **700** rpm
